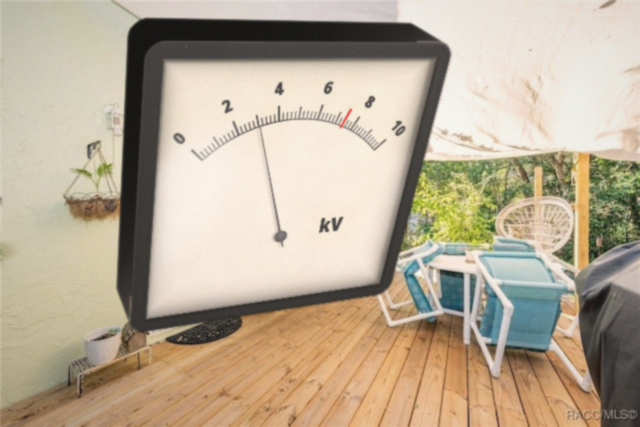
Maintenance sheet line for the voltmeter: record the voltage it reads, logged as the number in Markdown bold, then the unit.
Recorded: **3** kV
